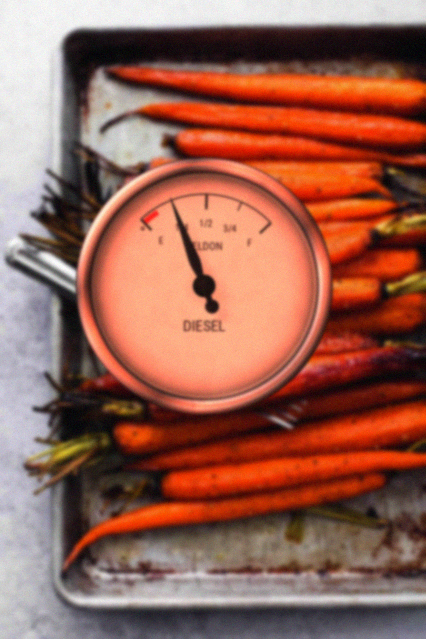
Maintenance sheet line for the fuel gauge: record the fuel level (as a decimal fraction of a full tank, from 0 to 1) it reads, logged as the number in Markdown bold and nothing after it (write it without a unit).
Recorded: **0.25**
